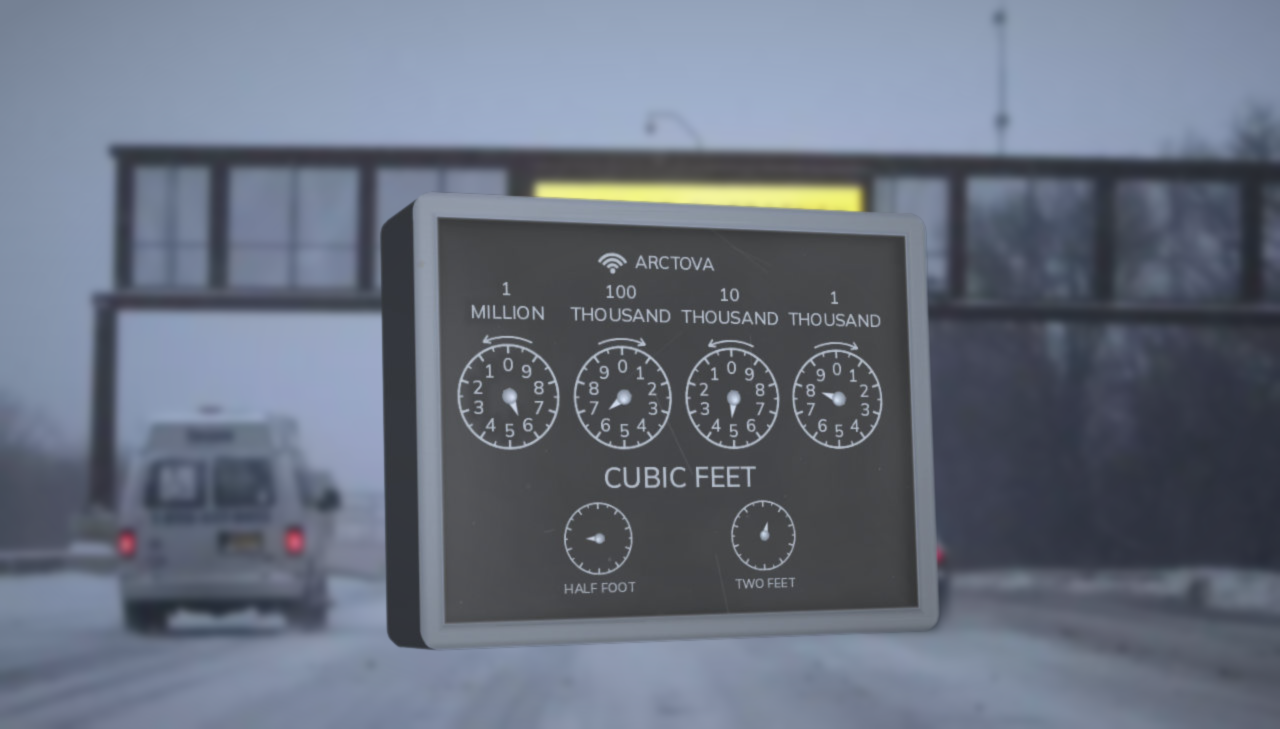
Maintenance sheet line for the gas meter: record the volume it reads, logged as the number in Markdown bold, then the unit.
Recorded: **564800** ft³
